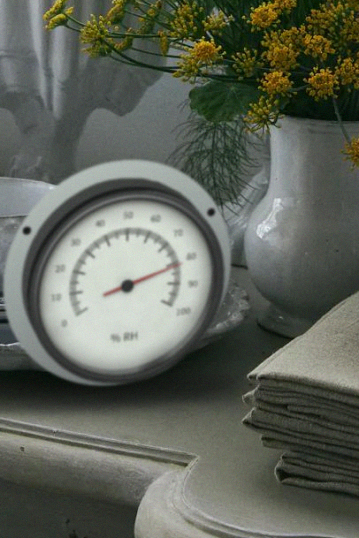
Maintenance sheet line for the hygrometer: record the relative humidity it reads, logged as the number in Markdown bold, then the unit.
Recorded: **80** %
